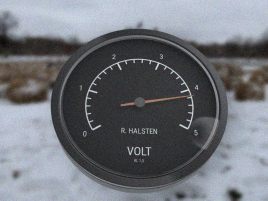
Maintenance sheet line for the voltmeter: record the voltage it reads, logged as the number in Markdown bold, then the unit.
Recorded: **4.2** V
